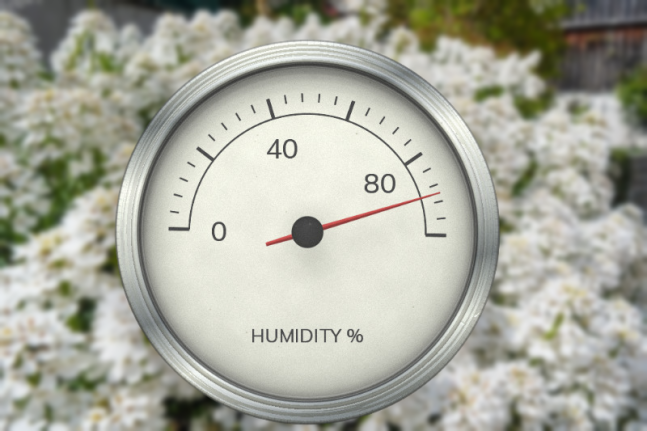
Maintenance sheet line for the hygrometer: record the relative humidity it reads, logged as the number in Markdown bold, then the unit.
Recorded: **90** %
